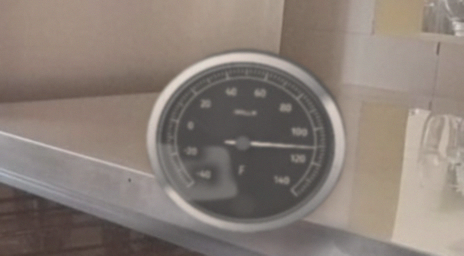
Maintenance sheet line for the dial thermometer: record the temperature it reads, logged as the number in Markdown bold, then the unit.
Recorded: **110** °F
